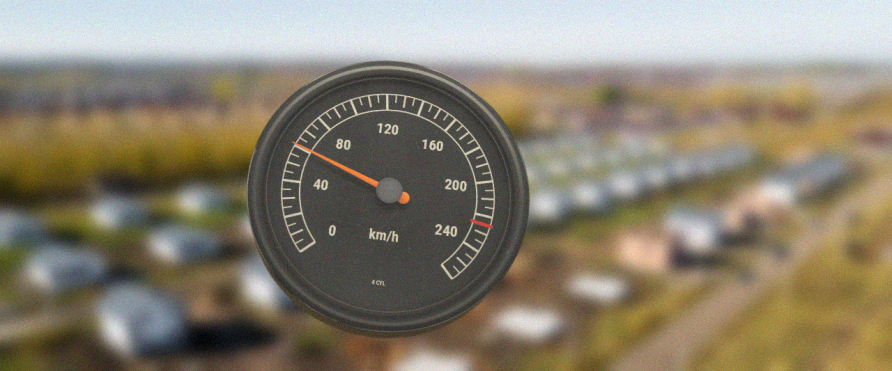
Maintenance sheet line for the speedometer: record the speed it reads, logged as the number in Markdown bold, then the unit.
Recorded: **60** km/h
